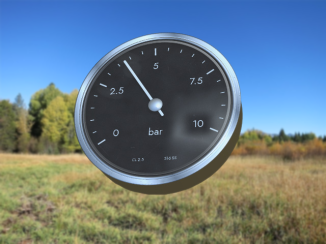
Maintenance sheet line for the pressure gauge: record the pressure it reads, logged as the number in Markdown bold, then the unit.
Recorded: **3.75** bar
